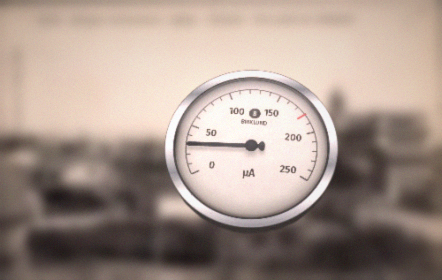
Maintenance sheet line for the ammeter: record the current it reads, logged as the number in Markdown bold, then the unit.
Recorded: **30** µA
